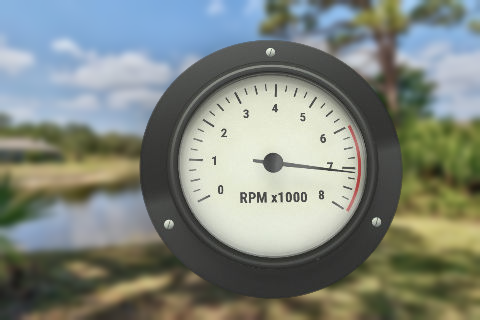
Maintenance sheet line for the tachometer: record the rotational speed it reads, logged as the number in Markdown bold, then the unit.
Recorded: **7125** rpm
